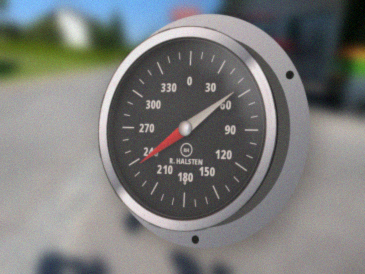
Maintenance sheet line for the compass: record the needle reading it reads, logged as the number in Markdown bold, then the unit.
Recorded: **235** °
